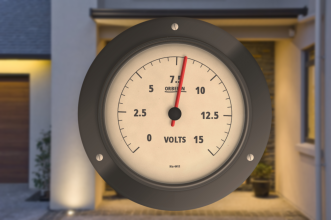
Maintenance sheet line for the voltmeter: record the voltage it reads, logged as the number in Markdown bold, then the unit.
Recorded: **8** V
